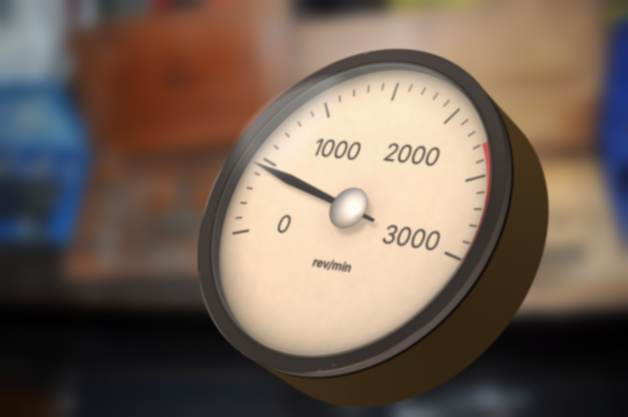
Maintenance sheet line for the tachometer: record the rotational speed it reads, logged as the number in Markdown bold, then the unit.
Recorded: **450** rpm
